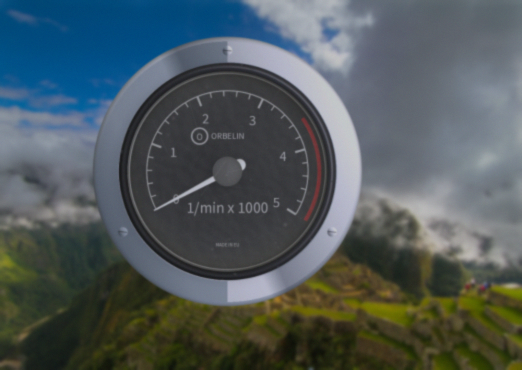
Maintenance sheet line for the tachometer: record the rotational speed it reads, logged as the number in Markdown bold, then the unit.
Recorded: **0** rpm
